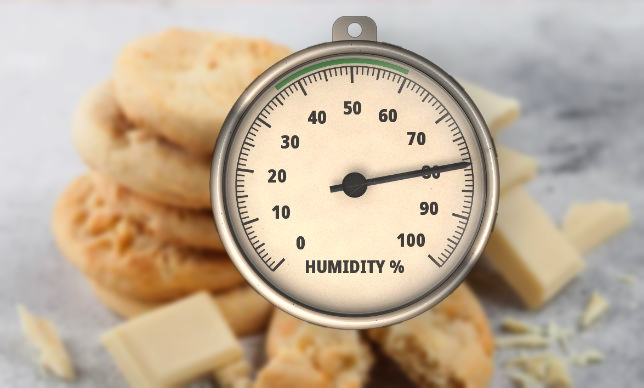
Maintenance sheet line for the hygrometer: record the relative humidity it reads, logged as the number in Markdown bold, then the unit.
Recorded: **80** %
